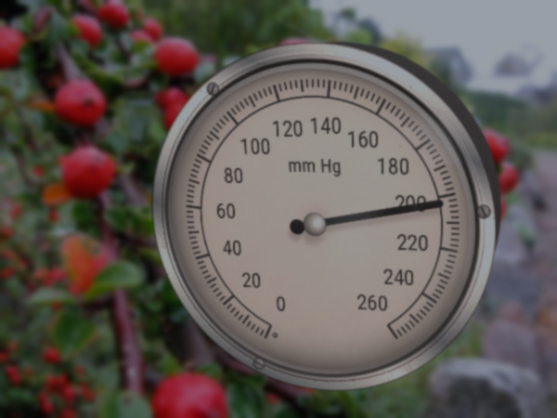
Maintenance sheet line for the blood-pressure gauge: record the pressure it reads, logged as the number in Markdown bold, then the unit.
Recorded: **202** mmHg
